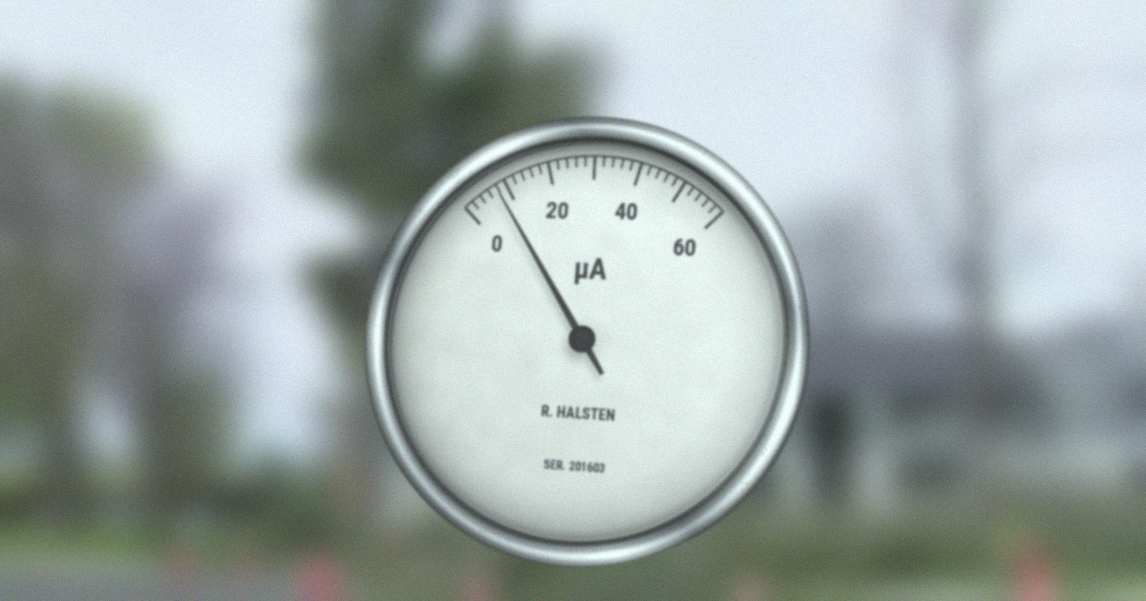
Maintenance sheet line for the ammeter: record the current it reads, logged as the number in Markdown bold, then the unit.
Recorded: **8** µA
